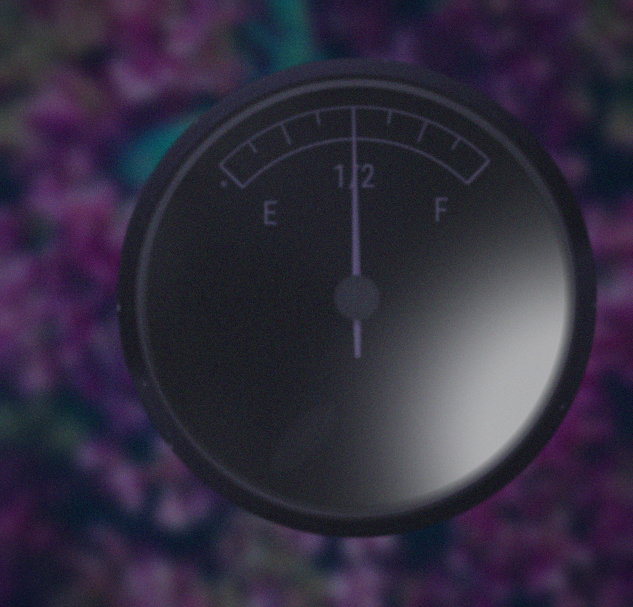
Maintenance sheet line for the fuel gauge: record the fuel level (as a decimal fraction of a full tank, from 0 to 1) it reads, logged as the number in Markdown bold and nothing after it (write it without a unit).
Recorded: **0.5**
